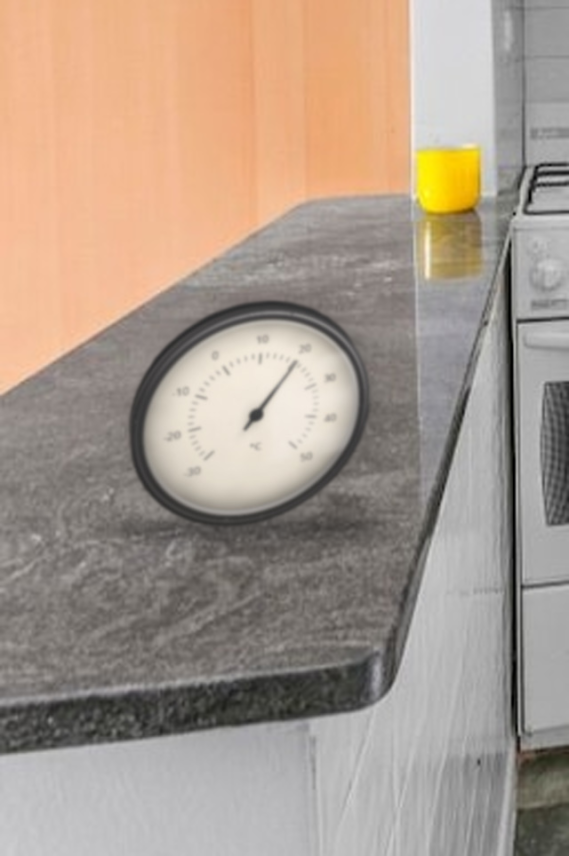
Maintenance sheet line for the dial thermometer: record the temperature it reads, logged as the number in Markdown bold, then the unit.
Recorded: **20** °C
